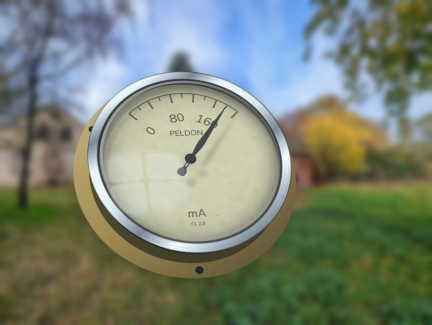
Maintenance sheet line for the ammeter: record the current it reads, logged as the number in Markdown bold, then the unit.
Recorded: **180** mA
